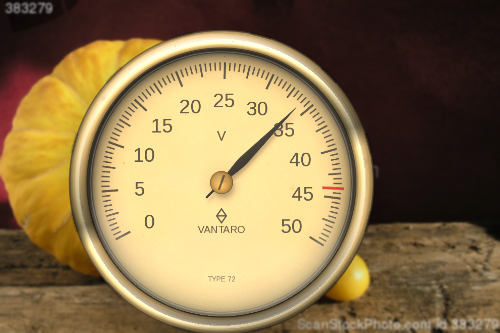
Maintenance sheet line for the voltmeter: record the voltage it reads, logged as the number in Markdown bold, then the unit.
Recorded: **34** V
